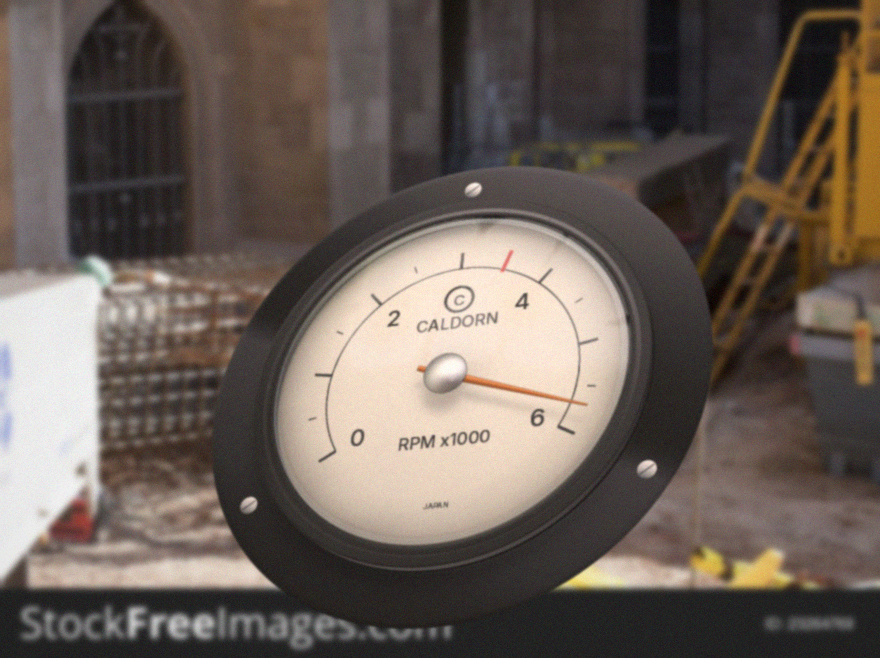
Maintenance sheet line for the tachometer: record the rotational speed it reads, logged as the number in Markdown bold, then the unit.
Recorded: **5750** rpm
